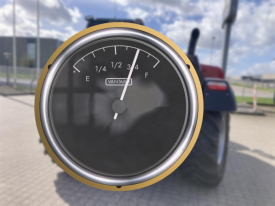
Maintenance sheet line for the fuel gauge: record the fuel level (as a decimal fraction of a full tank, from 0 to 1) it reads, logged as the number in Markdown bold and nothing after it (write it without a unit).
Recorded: **0.75**
